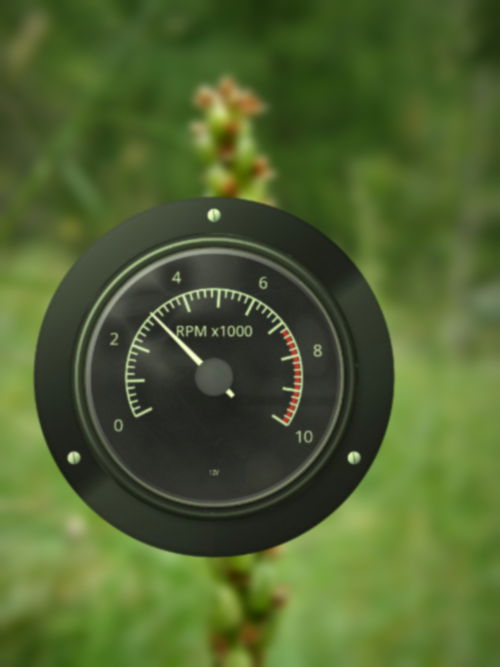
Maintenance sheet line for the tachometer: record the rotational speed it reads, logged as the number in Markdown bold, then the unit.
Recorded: **3000** rpm
